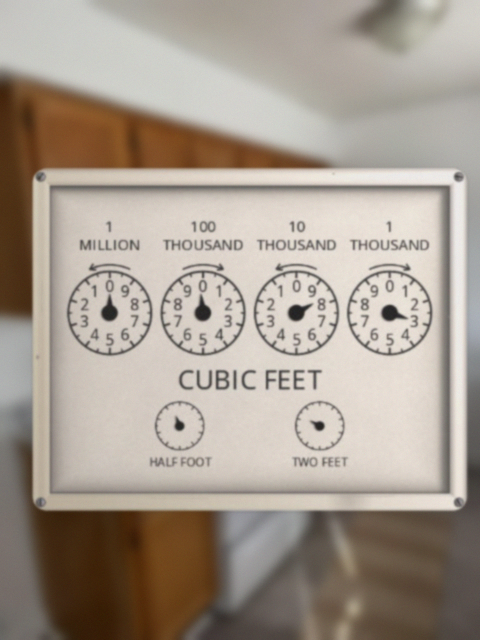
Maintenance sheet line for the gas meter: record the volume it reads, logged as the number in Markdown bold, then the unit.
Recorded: **998300** ft³
